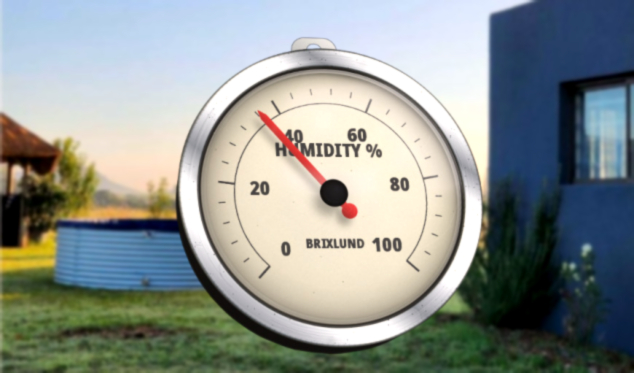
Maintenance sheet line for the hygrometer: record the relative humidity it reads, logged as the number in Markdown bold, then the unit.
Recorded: **36** %
